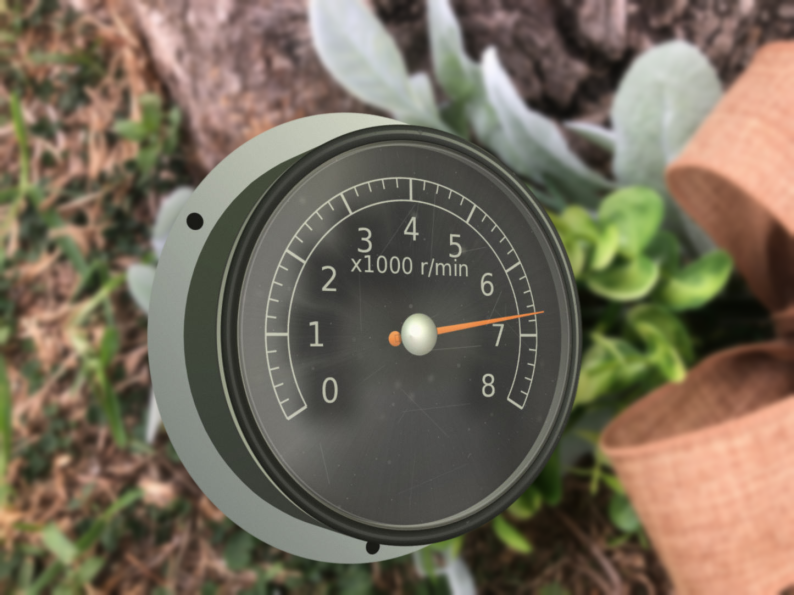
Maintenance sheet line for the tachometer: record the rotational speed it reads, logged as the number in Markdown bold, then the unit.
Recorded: **6700** rpm
